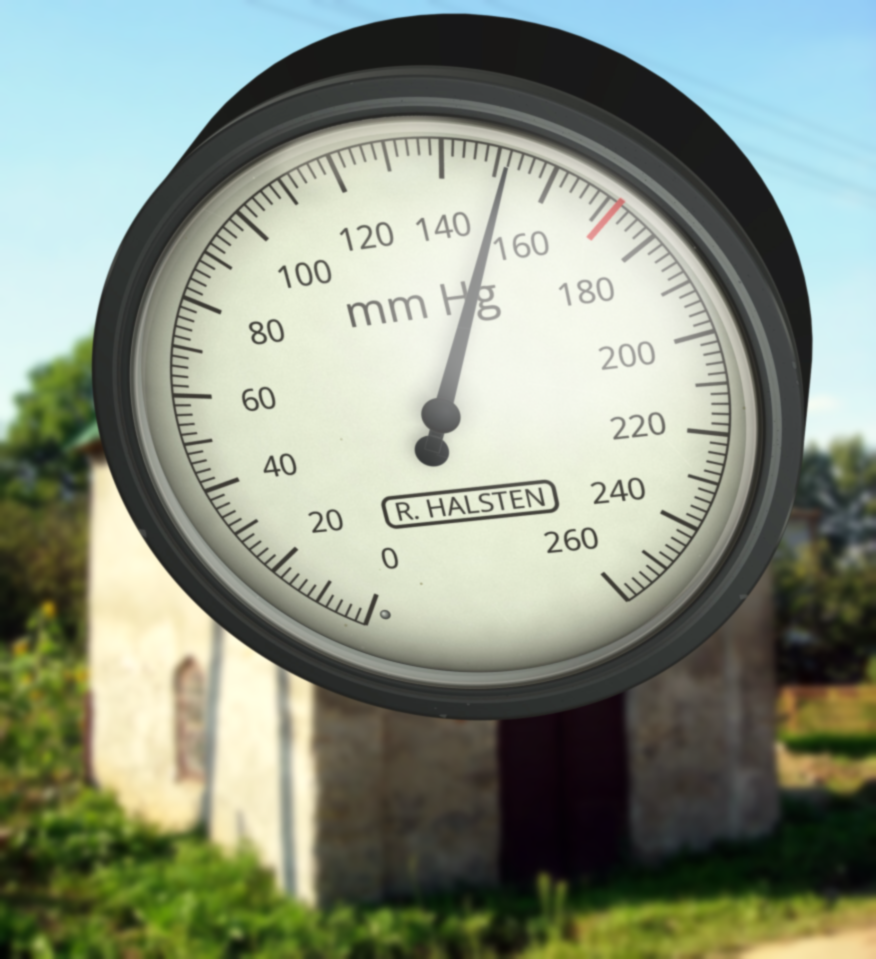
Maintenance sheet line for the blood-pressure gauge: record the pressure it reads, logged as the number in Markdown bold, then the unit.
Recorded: **152** mmHg
